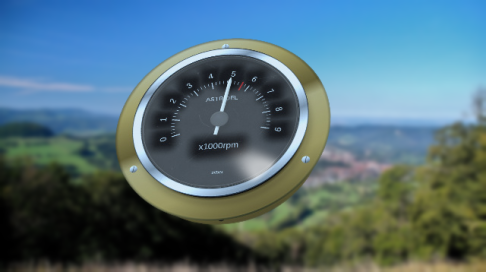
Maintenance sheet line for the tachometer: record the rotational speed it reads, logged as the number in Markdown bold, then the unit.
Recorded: **5000** rpm
